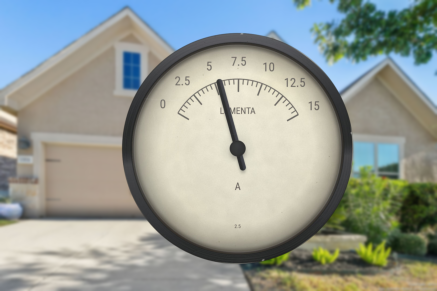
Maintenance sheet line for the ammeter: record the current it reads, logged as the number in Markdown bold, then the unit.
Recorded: **5.5** A
